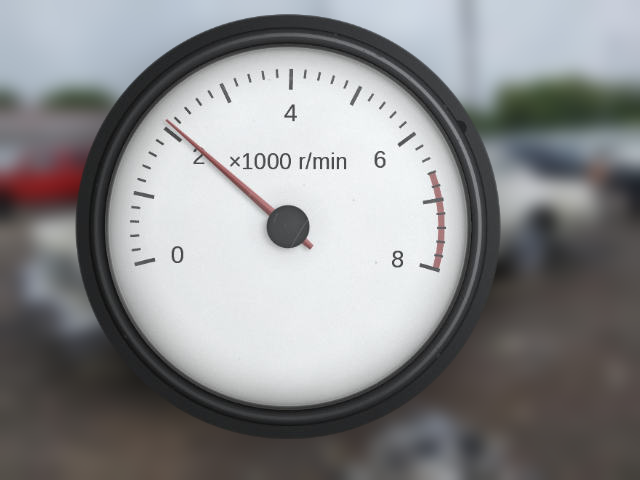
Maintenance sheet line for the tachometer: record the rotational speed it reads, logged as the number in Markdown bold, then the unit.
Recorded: **2100** rpm
